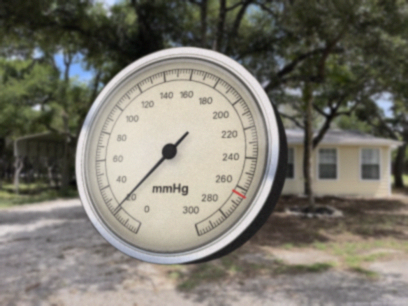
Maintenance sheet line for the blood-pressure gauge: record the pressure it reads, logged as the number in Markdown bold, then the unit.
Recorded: **20** mmHg
